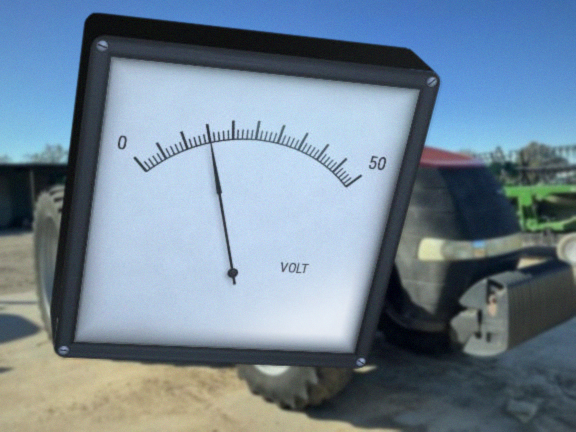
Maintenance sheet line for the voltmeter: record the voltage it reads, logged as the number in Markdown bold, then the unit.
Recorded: **15** V
